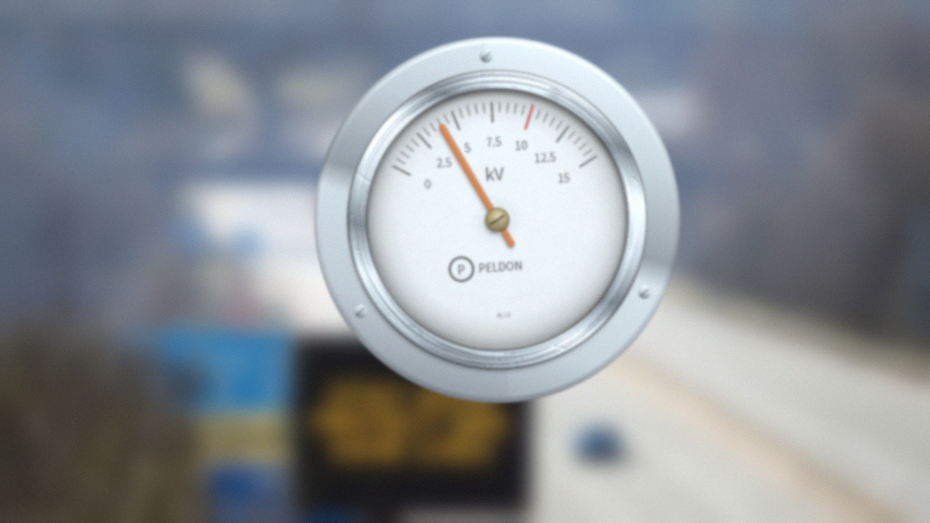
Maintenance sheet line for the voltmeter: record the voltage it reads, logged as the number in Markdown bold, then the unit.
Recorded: **4** kV
